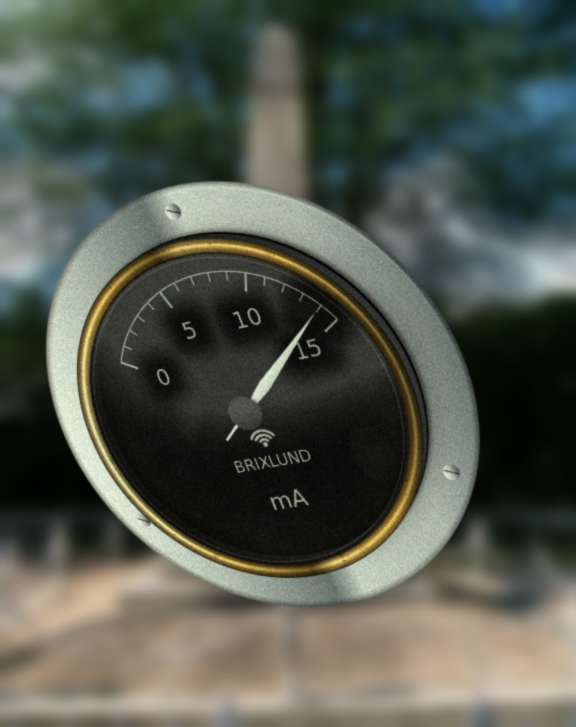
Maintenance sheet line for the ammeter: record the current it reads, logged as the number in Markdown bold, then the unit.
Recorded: **14** mA
